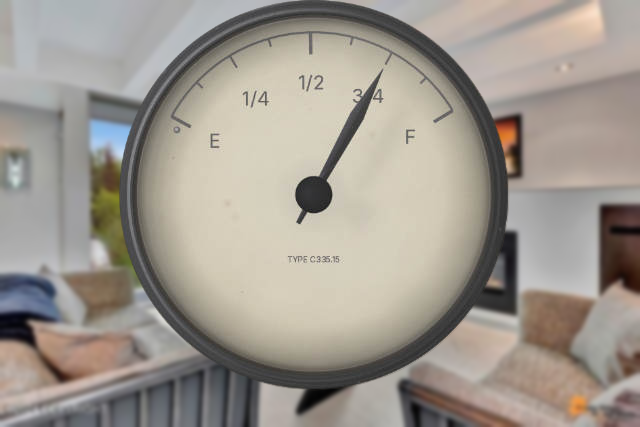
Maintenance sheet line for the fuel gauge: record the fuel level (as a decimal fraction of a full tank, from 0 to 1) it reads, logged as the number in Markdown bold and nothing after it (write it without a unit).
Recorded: **0.75**
